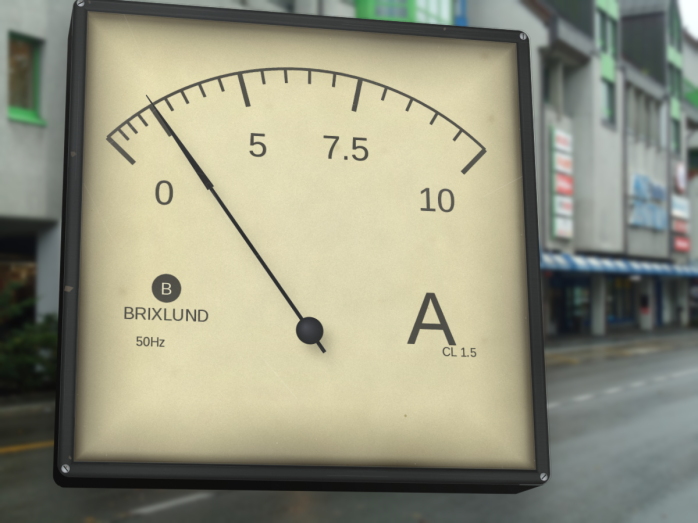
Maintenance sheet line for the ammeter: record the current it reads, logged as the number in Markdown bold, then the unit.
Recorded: **2.5** A
